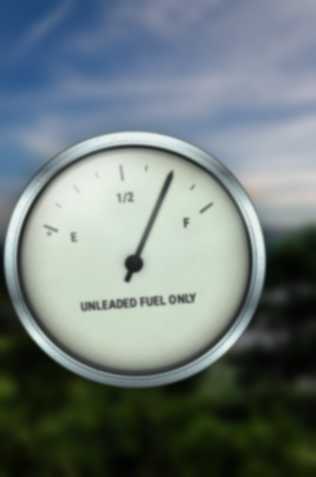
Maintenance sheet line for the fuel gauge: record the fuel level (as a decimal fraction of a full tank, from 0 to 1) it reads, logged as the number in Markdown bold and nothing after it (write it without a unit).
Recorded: **0.75**
